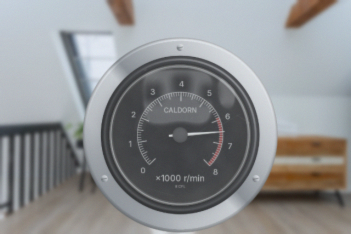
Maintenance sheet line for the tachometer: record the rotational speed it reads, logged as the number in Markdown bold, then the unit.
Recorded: **6500** rpm
